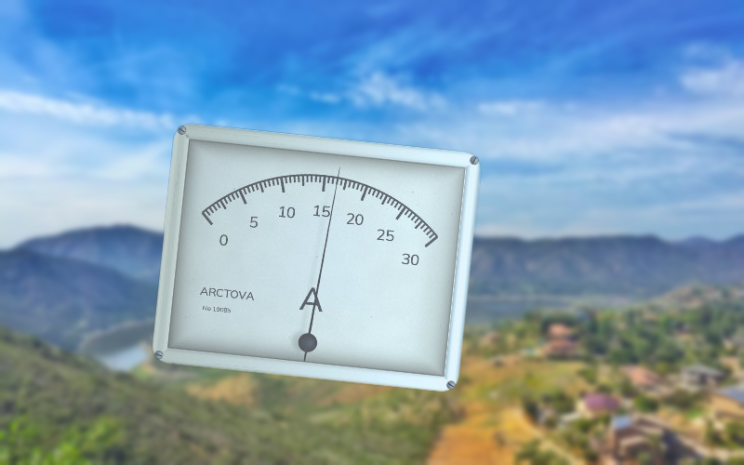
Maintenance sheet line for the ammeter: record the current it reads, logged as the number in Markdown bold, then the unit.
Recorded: **16.5** A
